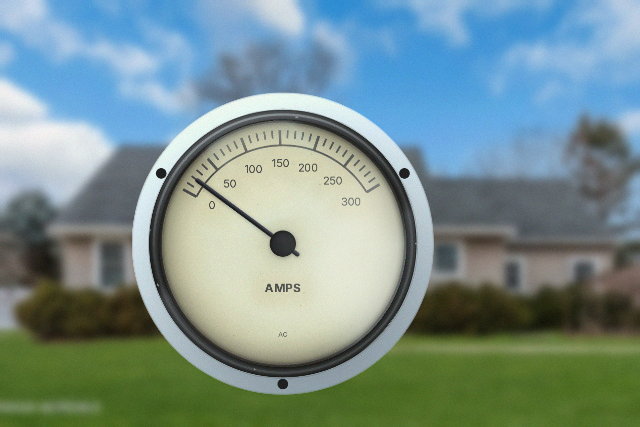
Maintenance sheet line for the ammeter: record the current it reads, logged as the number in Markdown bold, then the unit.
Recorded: **20** A
